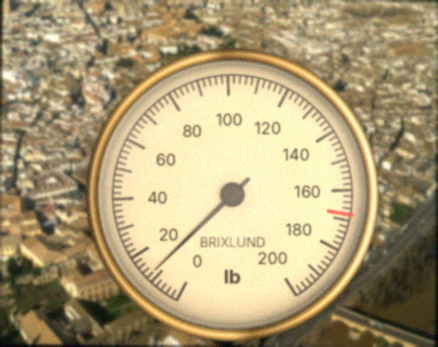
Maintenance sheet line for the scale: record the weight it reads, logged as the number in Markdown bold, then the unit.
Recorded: **12** lb
